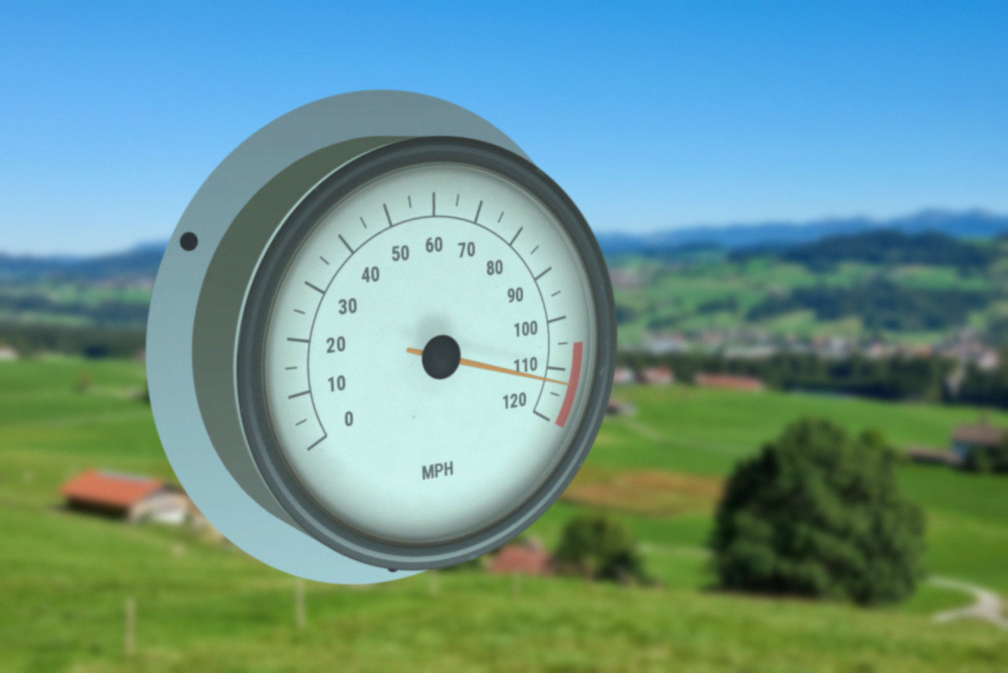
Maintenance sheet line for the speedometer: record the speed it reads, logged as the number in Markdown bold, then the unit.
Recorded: **112.5** mph
